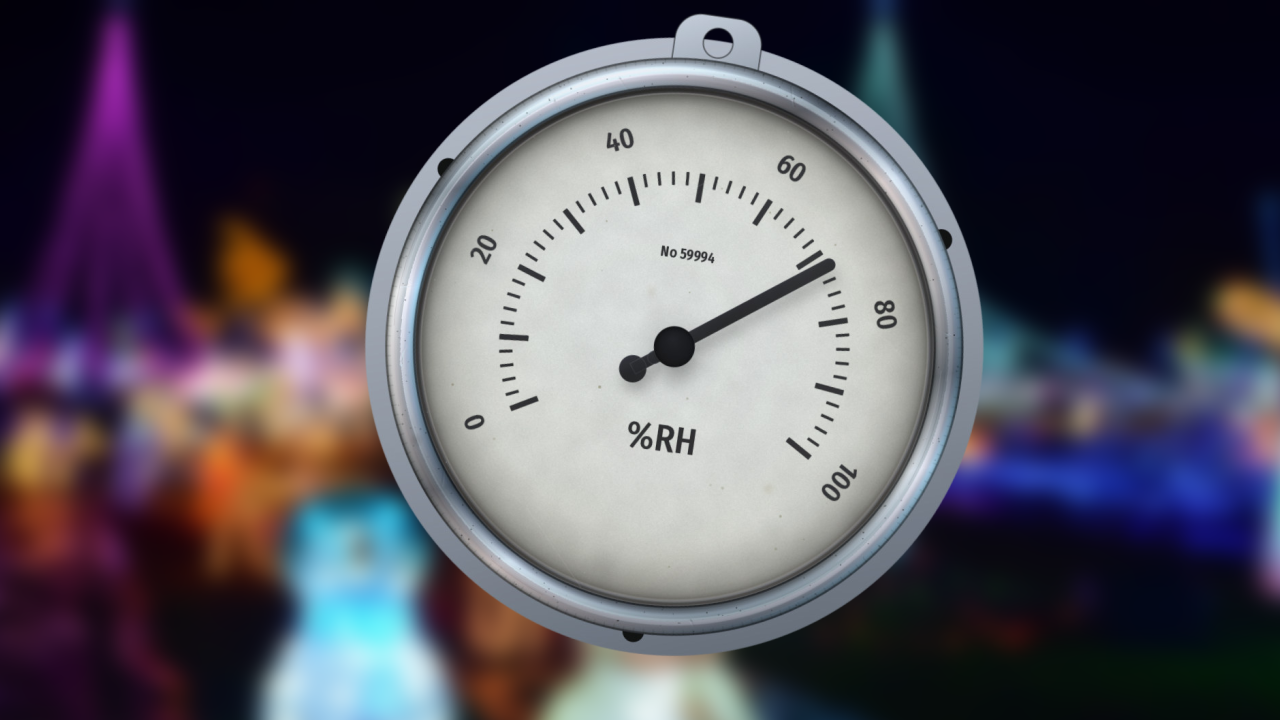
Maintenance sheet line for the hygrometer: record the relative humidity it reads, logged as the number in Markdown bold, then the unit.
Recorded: **72** %
